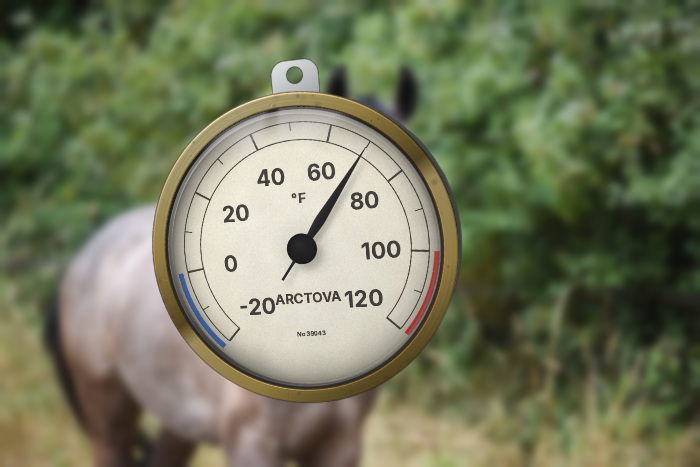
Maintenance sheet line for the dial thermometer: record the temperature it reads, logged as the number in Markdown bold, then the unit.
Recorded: **70** °F
